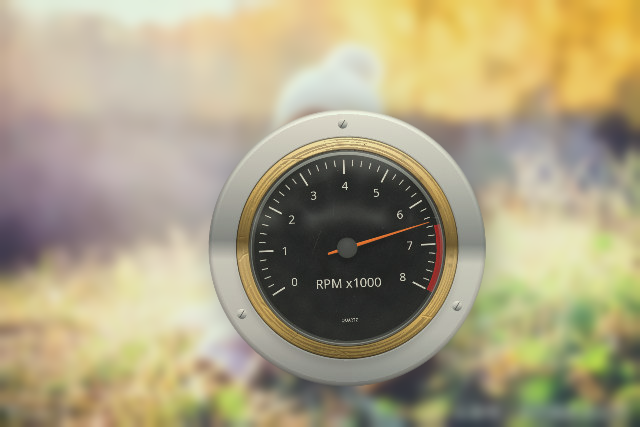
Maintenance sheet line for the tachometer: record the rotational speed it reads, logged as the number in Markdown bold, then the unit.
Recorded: **6500** rpm
